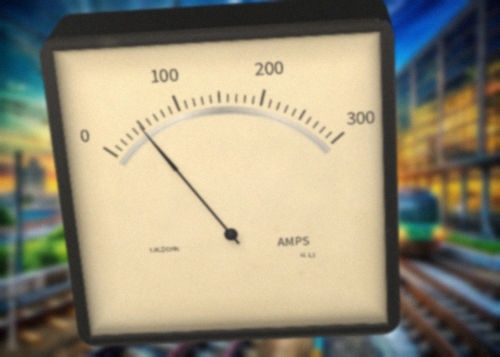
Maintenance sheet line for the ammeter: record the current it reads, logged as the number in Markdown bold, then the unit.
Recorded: **50** A
